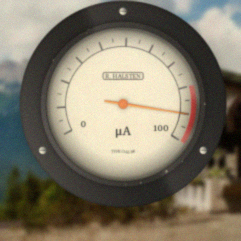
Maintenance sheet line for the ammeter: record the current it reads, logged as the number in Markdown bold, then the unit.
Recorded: **90** µA
